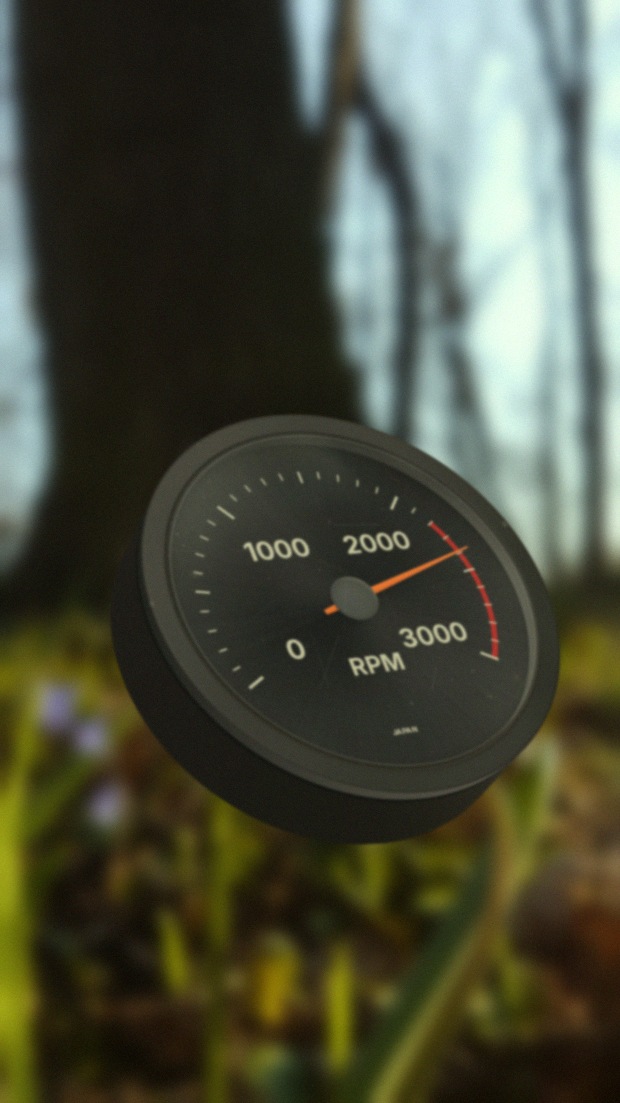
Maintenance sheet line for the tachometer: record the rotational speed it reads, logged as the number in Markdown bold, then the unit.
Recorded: **2400** rpm
